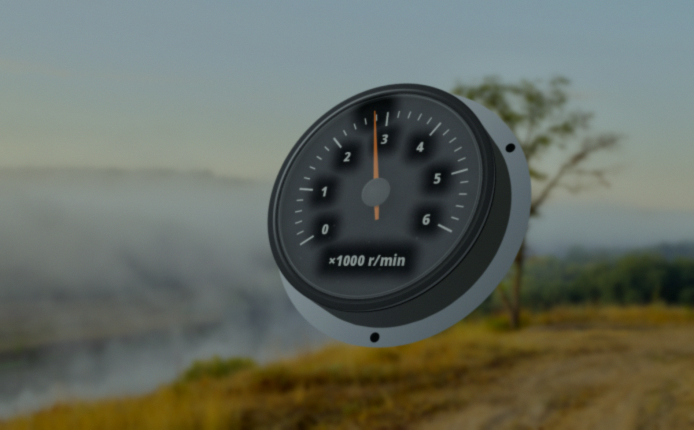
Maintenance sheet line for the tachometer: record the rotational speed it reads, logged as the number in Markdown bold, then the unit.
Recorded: **2800** rpm
